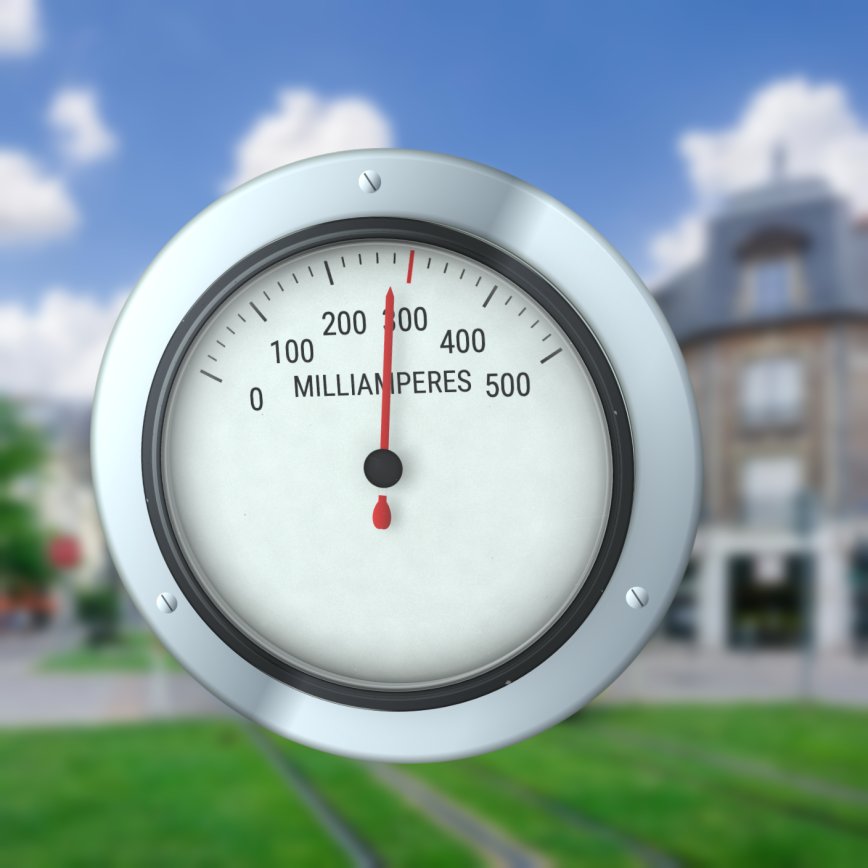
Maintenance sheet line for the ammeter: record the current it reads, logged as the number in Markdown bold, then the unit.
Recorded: **280** mA
